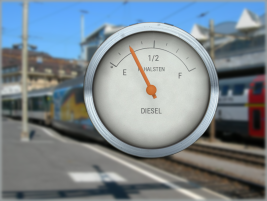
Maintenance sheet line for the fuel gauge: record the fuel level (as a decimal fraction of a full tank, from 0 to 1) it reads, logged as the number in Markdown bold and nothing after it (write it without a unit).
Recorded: **0.25**
